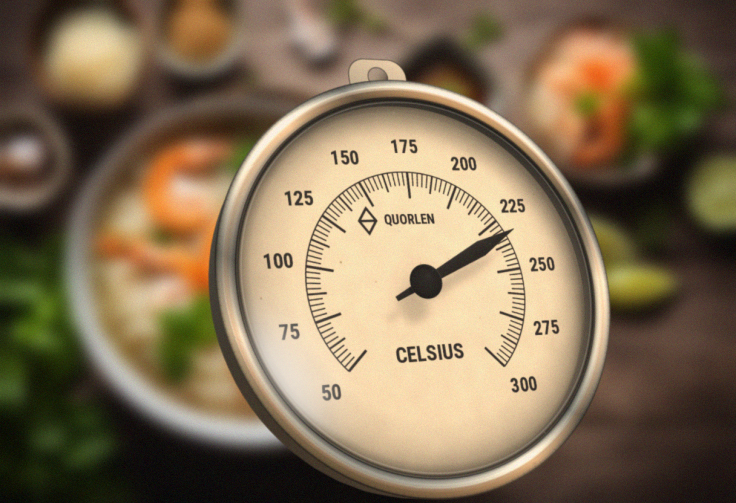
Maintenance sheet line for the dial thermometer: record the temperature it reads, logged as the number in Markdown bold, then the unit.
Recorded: **232.5** °C
